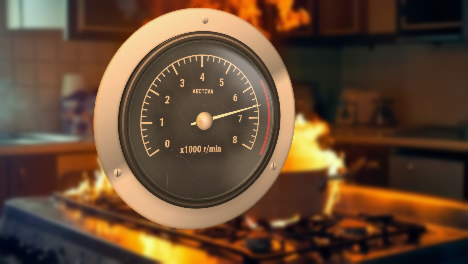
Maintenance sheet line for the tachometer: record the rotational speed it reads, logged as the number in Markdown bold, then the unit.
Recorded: **6600** rpm
